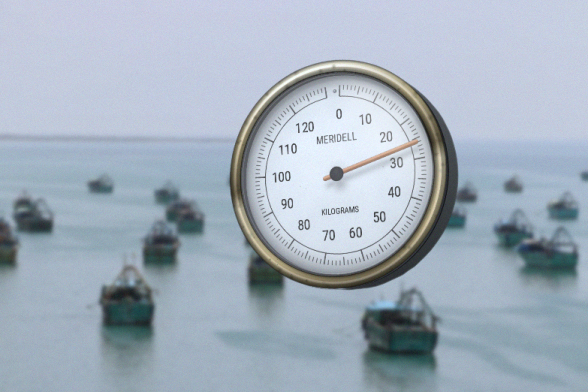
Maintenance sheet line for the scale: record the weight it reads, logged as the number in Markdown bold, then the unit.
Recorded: **26** kg
